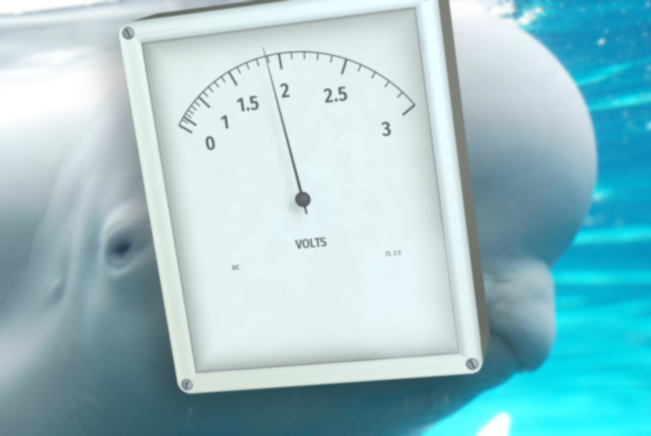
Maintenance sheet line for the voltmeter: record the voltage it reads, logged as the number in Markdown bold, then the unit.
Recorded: **1.9** V
